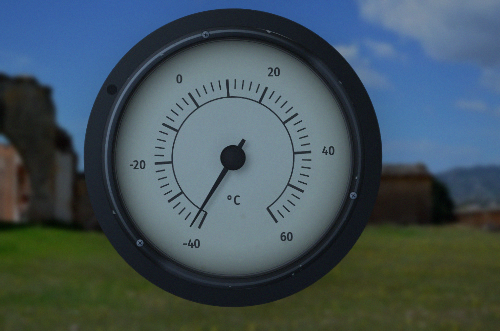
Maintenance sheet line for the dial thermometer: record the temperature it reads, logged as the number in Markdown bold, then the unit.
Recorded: **-38** °C
